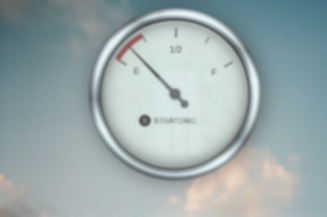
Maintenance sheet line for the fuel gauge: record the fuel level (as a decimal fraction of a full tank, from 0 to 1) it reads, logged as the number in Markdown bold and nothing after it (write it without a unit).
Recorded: **0.125**
